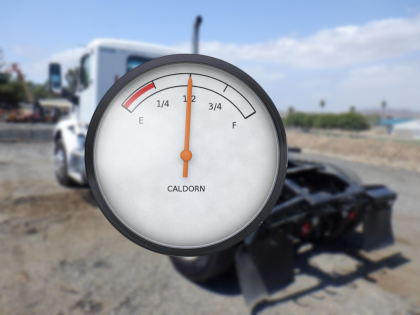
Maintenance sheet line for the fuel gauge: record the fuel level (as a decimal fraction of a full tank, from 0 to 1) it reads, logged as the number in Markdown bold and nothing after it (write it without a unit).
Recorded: **0.5**
